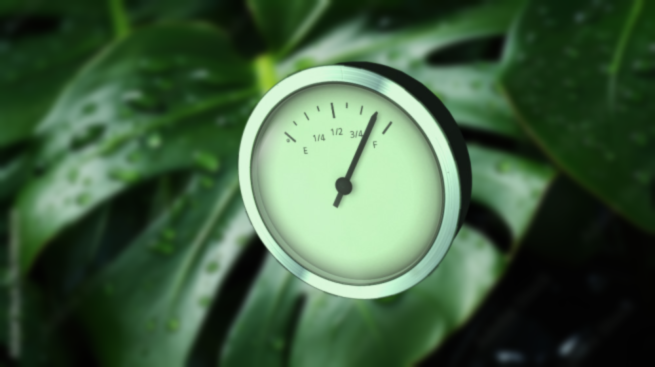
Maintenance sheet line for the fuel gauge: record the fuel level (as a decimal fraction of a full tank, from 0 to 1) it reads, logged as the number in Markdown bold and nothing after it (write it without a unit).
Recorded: **0.875**
